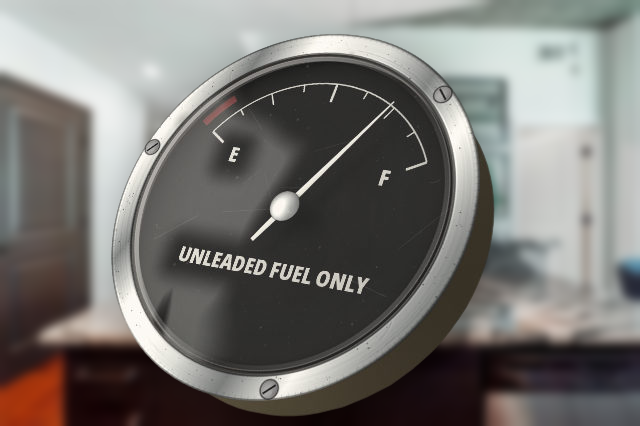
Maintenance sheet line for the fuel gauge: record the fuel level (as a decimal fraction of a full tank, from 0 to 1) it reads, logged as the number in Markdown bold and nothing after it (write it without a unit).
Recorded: **0.75**
